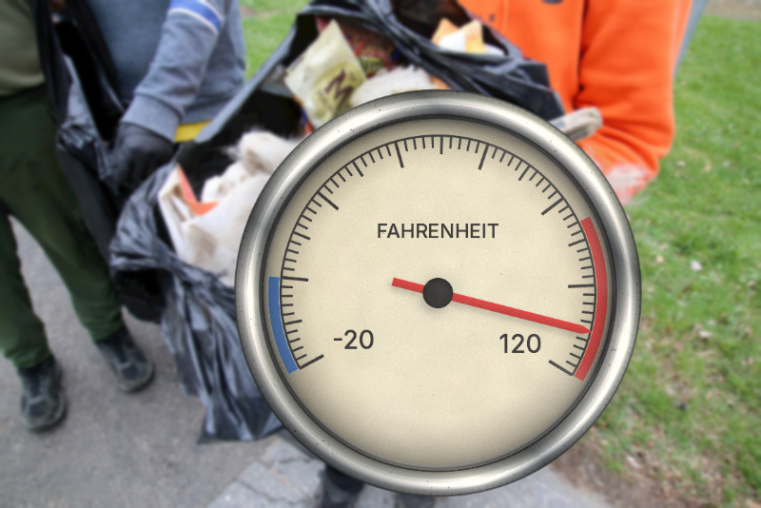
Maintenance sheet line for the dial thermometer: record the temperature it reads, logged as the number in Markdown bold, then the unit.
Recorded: **110** °F
